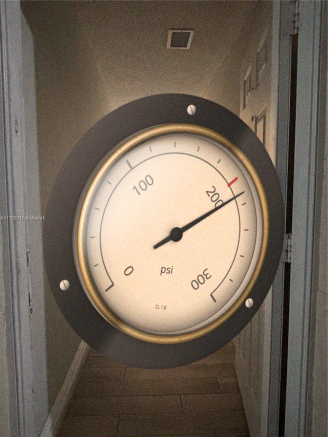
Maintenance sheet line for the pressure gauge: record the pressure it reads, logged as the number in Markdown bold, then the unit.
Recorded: **210** psi
